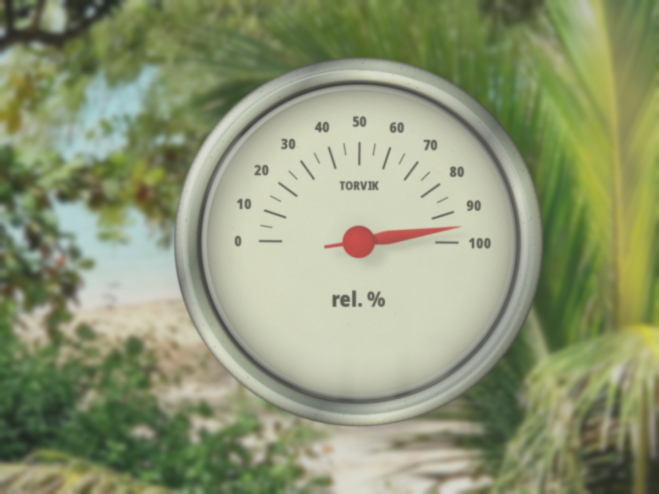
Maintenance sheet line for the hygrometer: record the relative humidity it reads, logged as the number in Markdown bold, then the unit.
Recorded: **95** %
